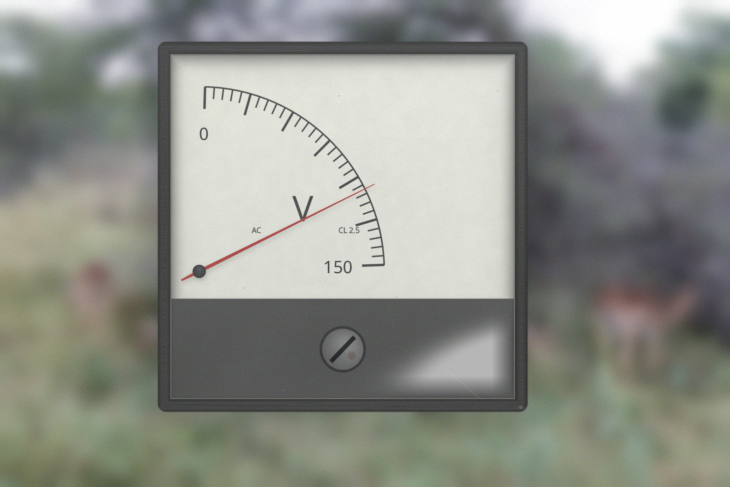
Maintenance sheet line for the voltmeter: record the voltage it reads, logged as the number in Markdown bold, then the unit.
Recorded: **107.5** V
